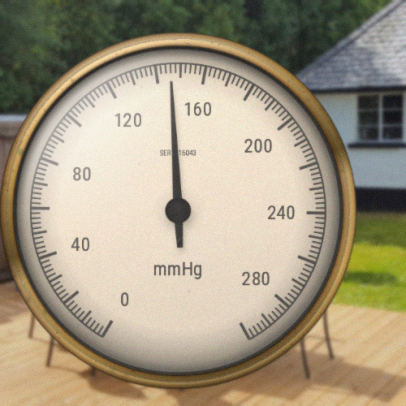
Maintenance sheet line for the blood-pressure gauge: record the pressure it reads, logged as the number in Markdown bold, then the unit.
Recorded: **146** mmHg
